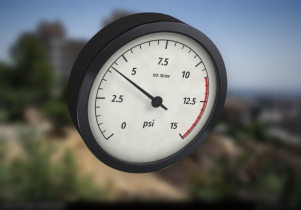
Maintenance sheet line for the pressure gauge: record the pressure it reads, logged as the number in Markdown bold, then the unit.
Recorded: **4.25** psi
